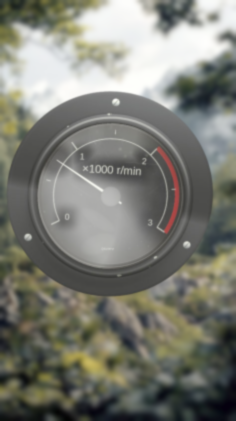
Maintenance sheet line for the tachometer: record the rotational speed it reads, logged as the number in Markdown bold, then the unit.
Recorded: **750** rpm
